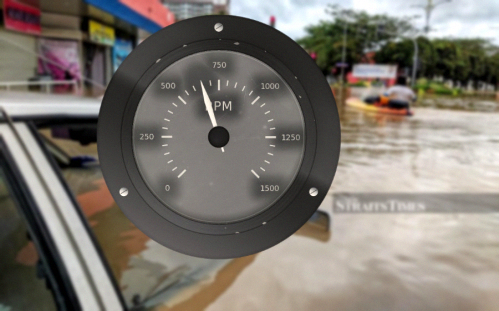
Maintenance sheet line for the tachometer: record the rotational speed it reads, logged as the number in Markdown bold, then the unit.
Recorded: **650** rpm
